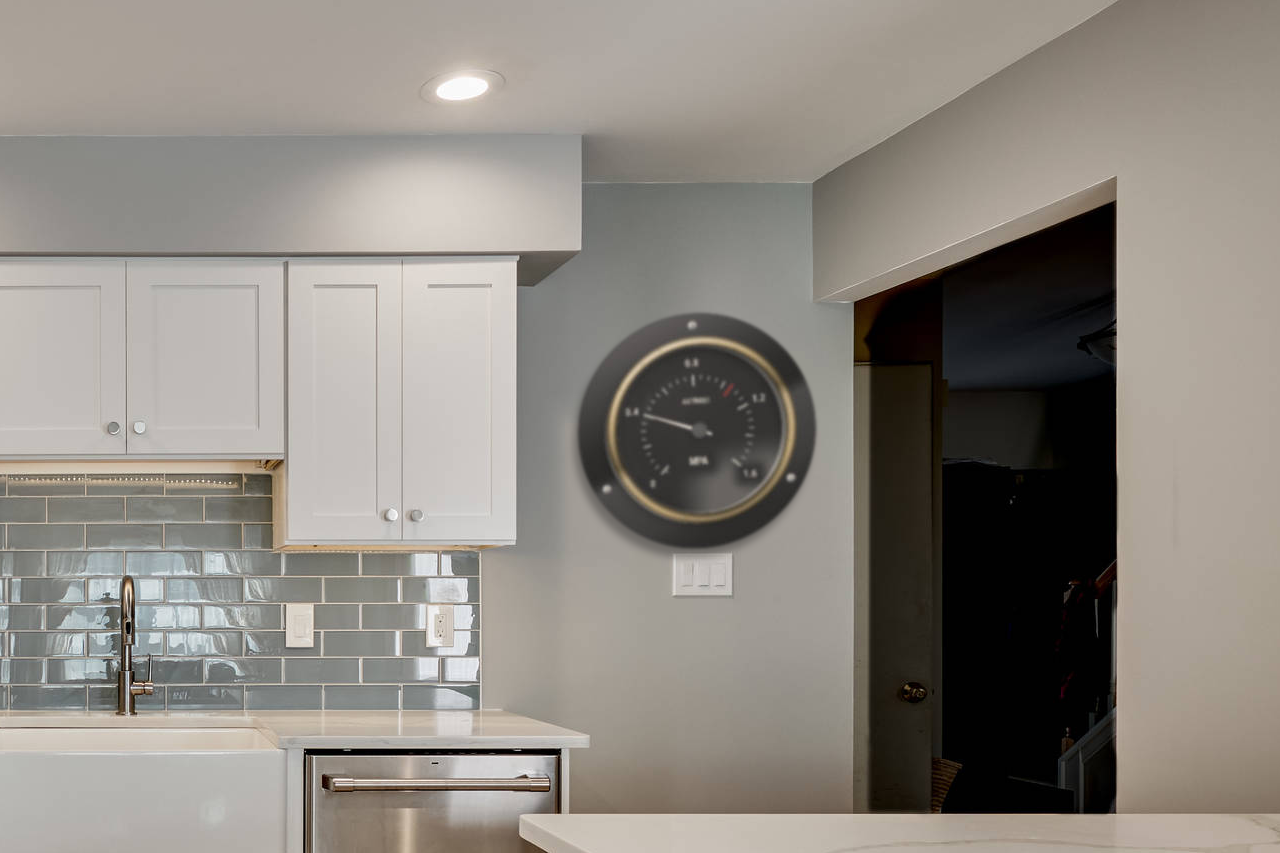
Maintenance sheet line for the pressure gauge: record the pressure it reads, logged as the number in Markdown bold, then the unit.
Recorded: **0.4** MPa
